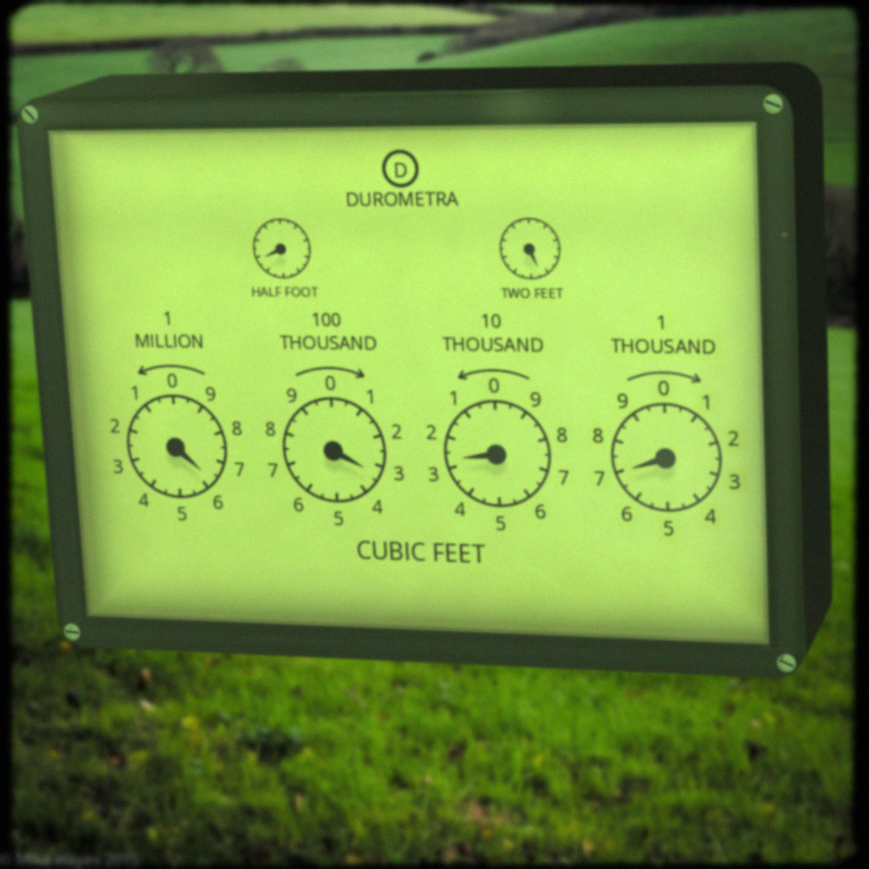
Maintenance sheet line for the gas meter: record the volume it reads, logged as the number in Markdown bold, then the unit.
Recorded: **632700** ft³
